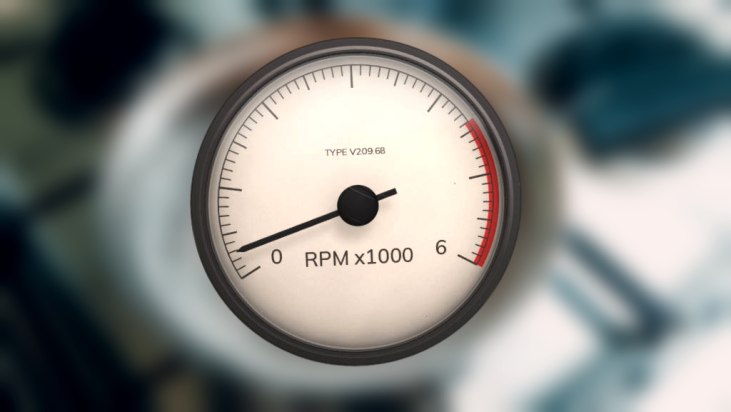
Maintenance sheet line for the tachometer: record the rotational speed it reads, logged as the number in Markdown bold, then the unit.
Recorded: **300** rpm
